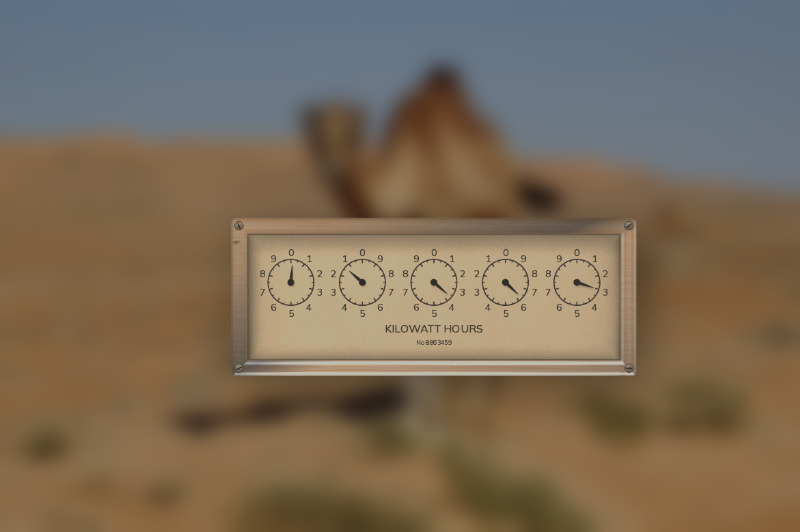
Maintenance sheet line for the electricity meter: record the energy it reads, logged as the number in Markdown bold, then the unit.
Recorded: **1363** kWh
